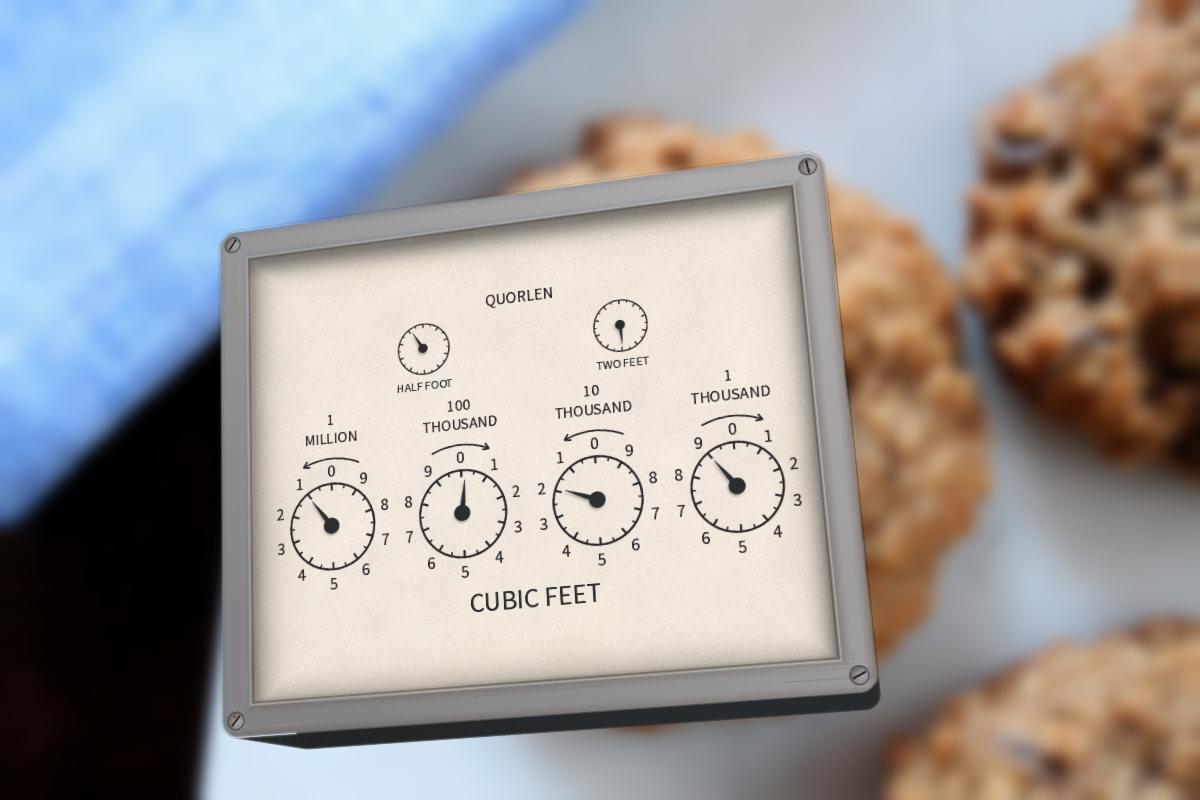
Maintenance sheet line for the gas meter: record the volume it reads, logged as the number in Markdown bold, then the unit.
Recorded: **101900** ft³
